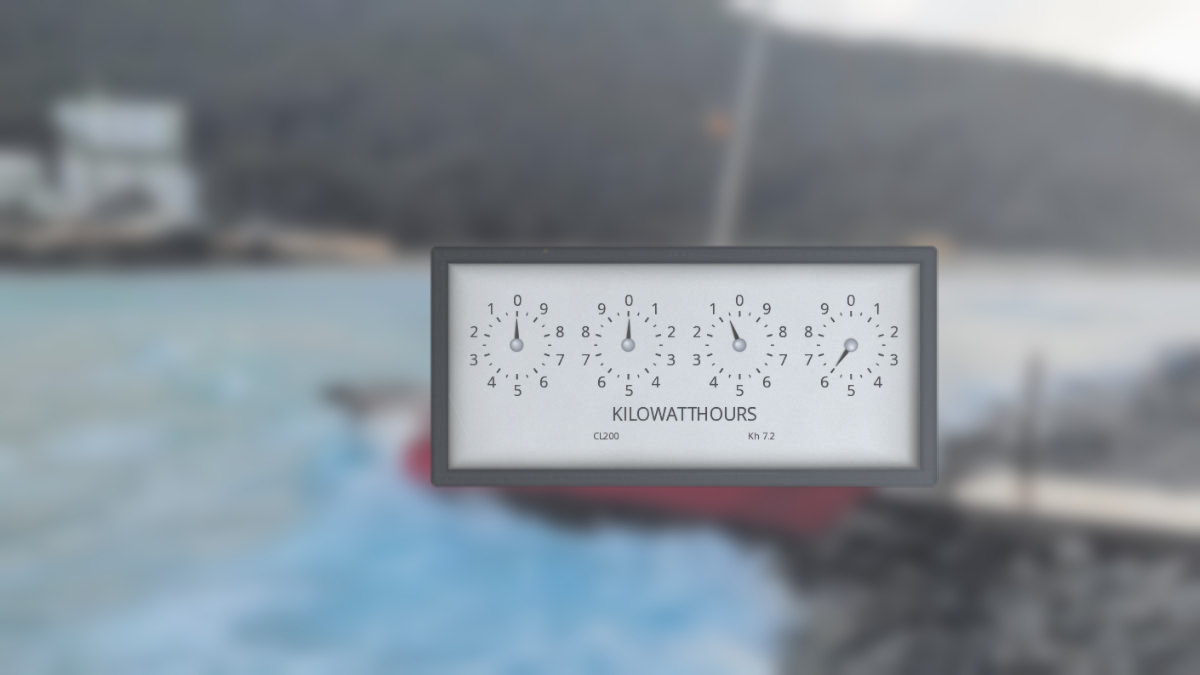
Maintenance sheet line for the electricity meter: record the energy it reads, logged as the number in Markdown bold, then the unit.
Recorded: **6** kWh
